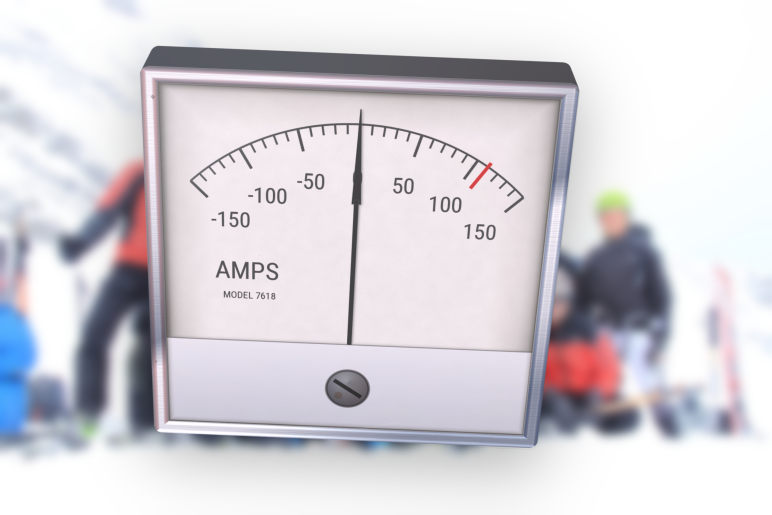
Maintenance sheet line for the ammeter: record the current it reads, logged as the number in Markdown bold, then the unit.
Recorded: **0** A
